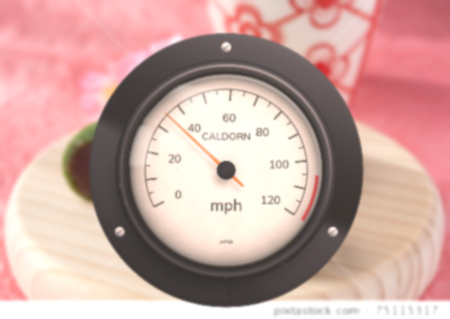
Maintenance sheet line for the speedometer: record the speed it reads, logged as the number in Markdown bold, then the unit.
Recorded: **35** mph
